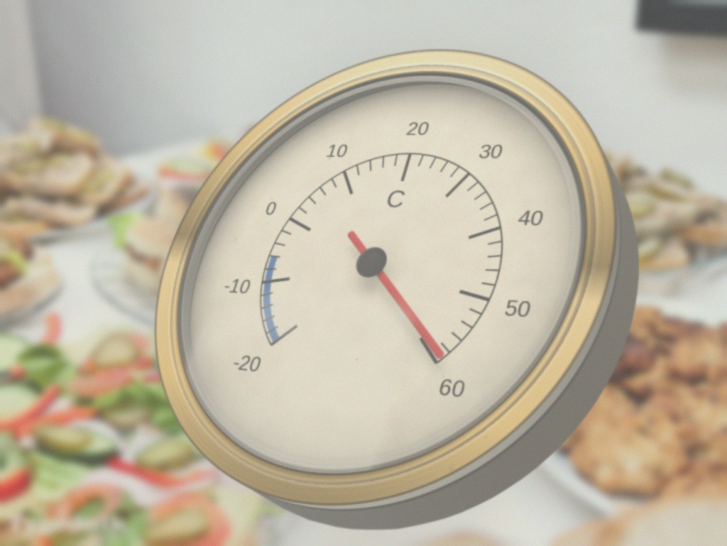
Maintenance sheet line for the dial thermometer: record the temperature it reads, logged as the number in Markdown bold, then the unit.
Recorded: **59** °C
